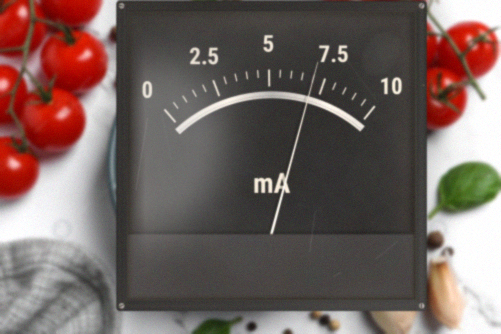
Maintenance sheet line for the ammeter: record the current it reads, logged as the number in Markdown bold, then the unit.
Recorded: **7** mA
